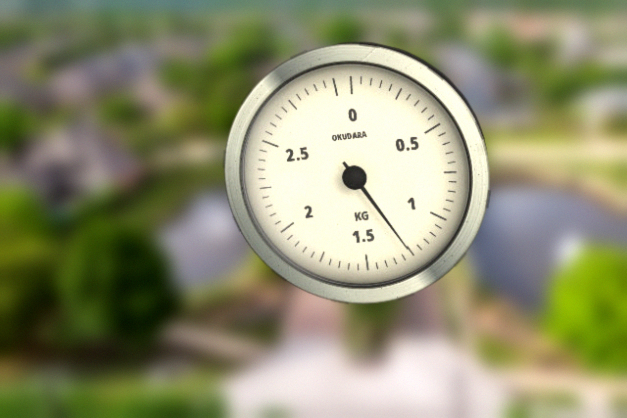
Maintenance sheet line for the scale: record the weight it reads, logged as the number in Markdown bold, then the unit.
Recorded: **1.25** kg
